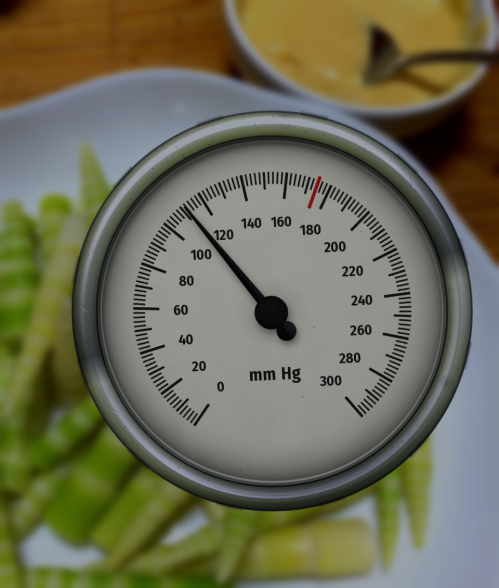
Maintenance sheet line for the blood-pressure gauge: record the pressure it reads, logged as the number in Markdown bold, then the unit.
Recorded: **112** mmHg
